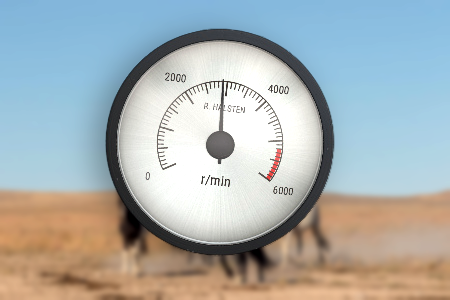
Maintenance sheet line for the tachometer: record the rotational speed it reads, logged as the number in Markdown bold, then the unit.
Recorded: **2900** rpm
